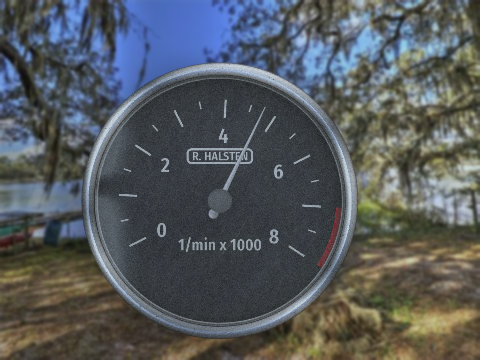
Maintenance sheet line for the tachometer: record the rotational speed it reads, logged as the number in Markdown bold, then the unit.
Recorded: **4750** rpm
